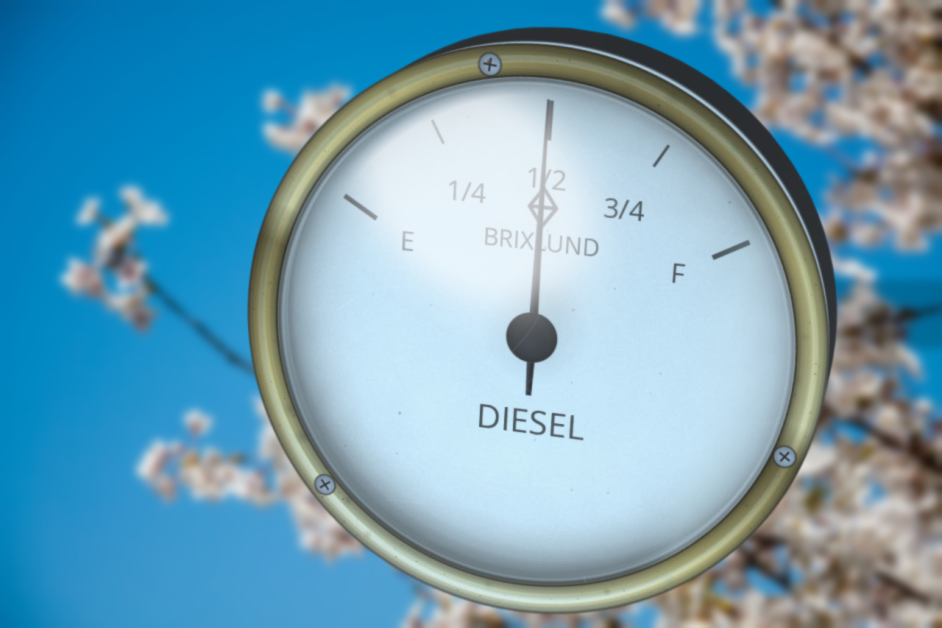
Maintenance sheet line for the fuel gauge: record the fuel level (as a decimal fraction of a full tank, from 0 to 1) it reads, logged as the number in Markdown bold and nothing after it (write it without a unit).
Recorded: **0.5**
